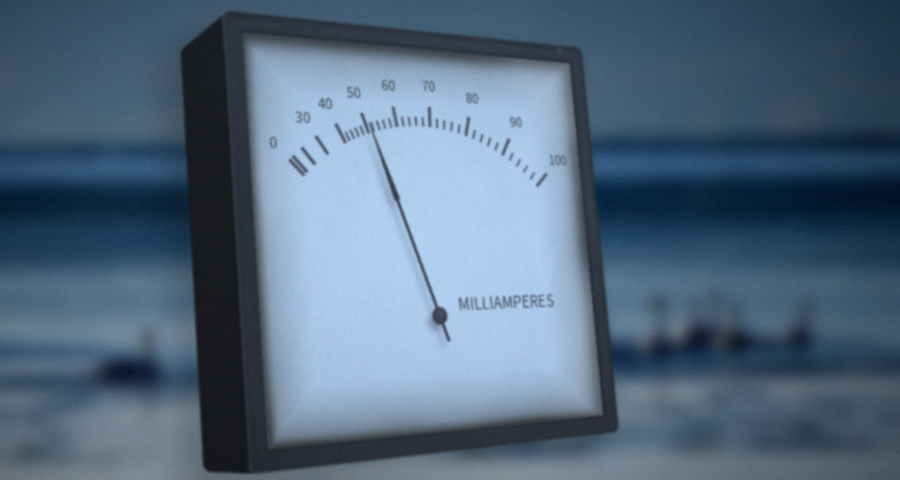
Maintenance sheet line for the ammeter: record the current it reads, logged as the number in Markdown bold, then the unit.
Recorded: **50** mA
